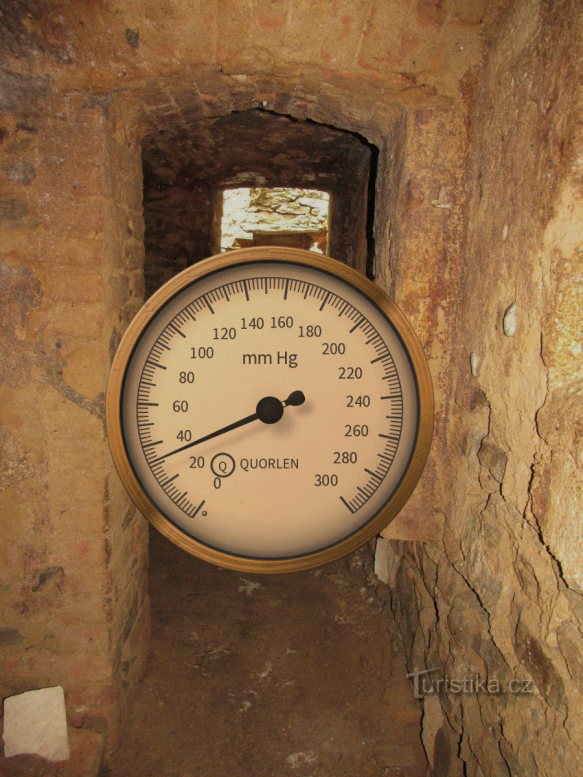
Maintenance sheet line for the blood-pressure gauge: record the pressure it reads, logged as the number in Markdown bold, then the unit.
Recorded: **32** mmHg
